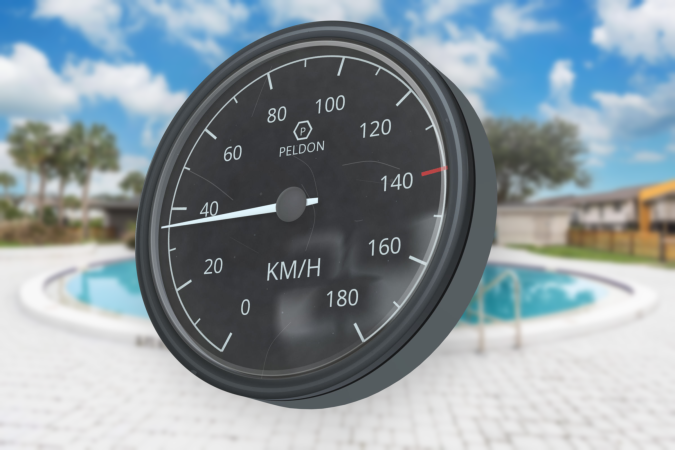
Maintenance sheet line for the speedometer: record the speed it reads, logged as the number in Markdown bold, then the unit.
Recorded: **35** km/h
